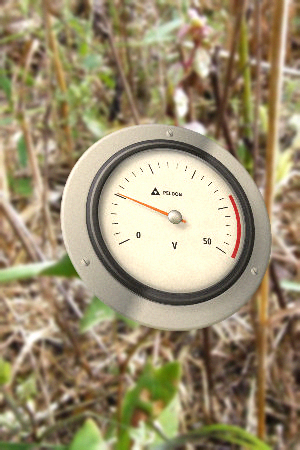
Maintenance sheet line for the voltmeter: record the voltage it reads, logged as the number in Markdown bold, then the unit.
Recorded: **10** V
